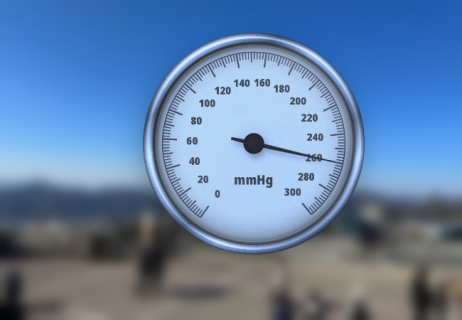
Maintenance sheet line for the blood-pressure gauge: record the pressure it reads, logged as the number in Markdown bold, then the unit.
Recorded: **260** mmHg
